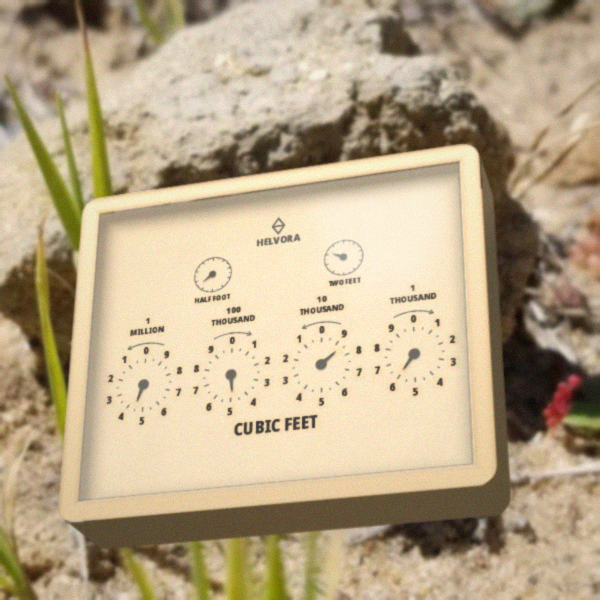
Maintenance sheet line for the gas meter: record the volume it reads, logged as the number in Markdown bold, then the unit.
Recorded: **448600** ft³
